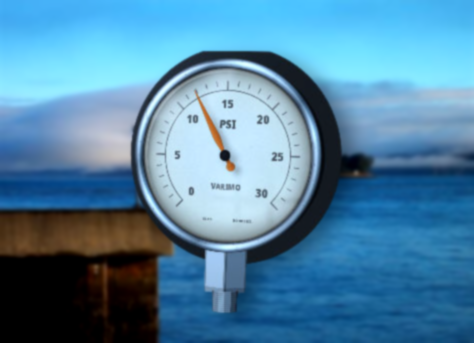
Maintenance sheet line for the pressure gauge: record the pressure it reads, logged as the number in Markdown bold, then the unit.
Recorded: **12** psi
